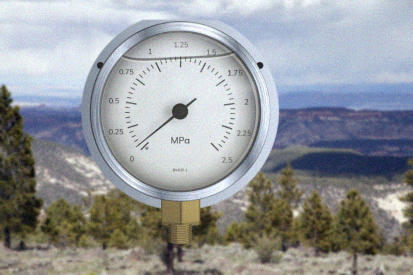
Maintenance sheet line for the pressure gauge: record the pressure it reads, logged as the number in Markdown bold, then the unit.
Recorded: **0.05** MPa
